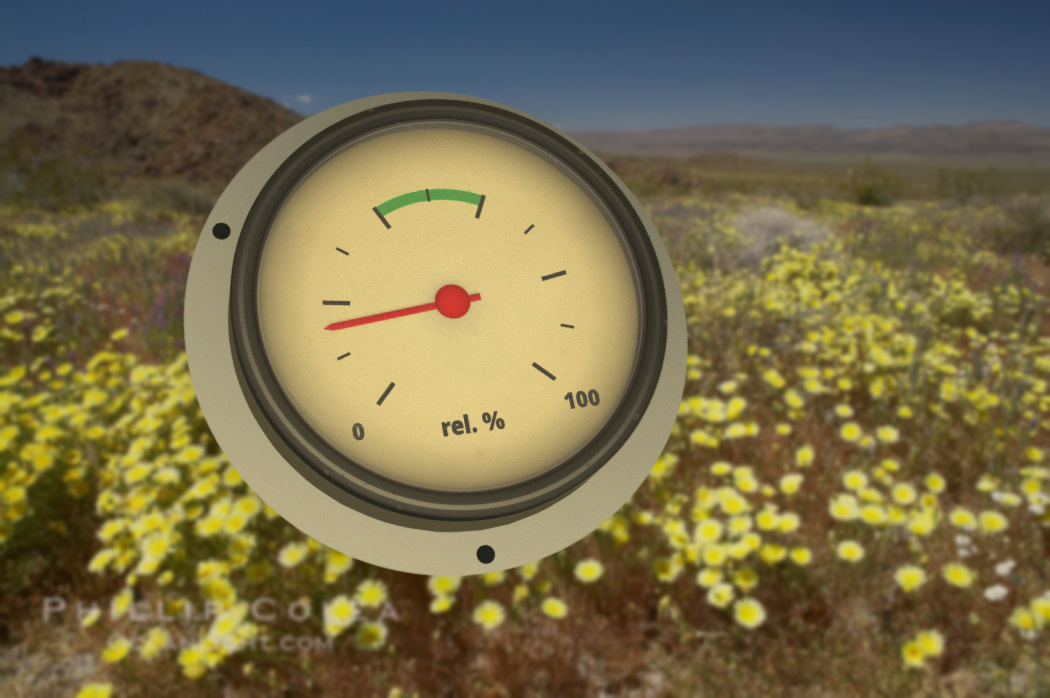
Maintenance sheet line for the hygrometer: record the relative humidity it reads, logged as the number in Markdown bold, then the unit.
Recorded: **15** %
